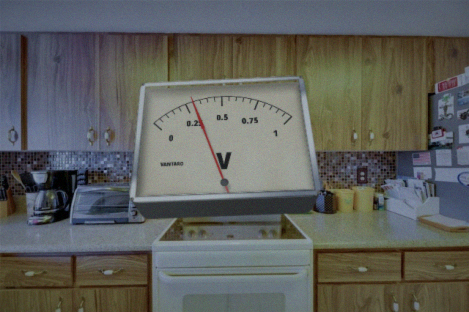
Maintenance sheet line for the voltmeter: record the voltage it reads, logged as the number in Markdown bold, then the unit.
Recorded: **0.3** V
